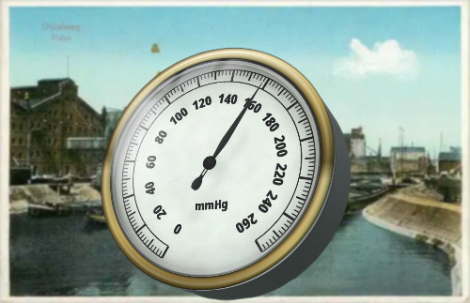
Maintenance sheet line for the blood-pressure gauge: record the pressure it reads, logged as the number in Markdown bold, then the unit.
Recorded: **160** mmHg
